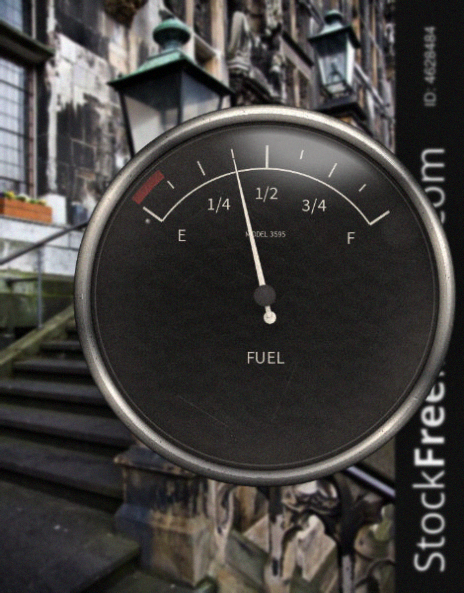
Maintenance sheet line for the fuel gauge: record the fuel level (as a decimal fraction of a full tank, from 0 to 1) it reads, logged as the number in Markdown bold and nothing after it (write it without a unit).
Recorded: **0.375**
